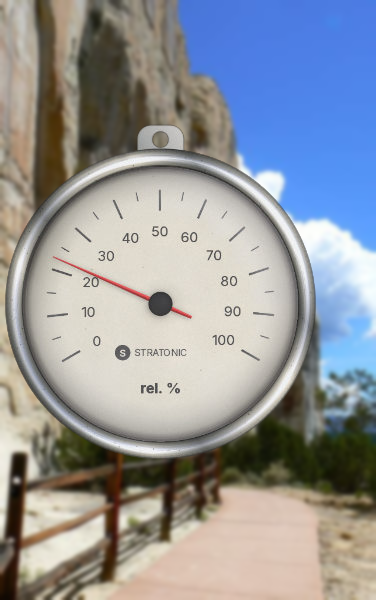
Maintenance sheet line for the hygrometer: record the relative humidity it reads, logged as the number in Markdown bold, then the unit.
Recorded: **22.5** %
